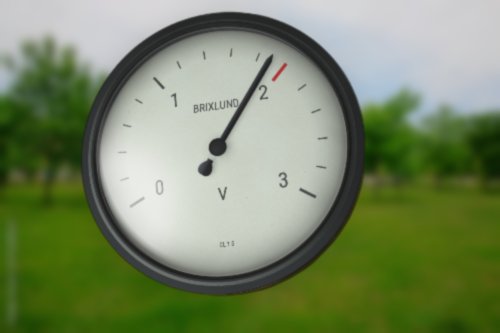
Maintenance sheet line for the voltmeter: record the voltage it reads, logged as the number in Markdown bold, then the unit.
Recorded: **1.9** V
